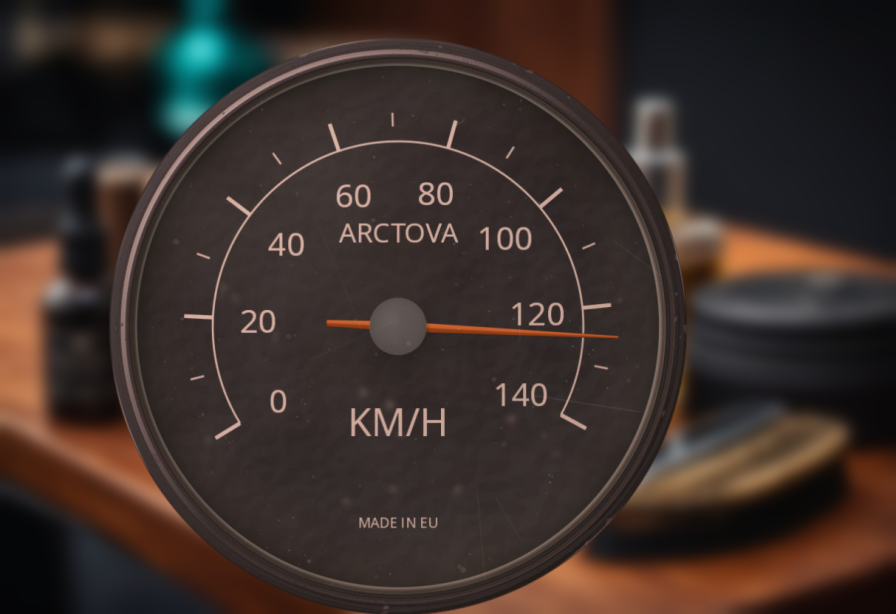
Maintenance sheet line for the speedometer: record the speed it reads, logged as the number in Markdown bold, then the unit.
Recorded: **125** km/h
